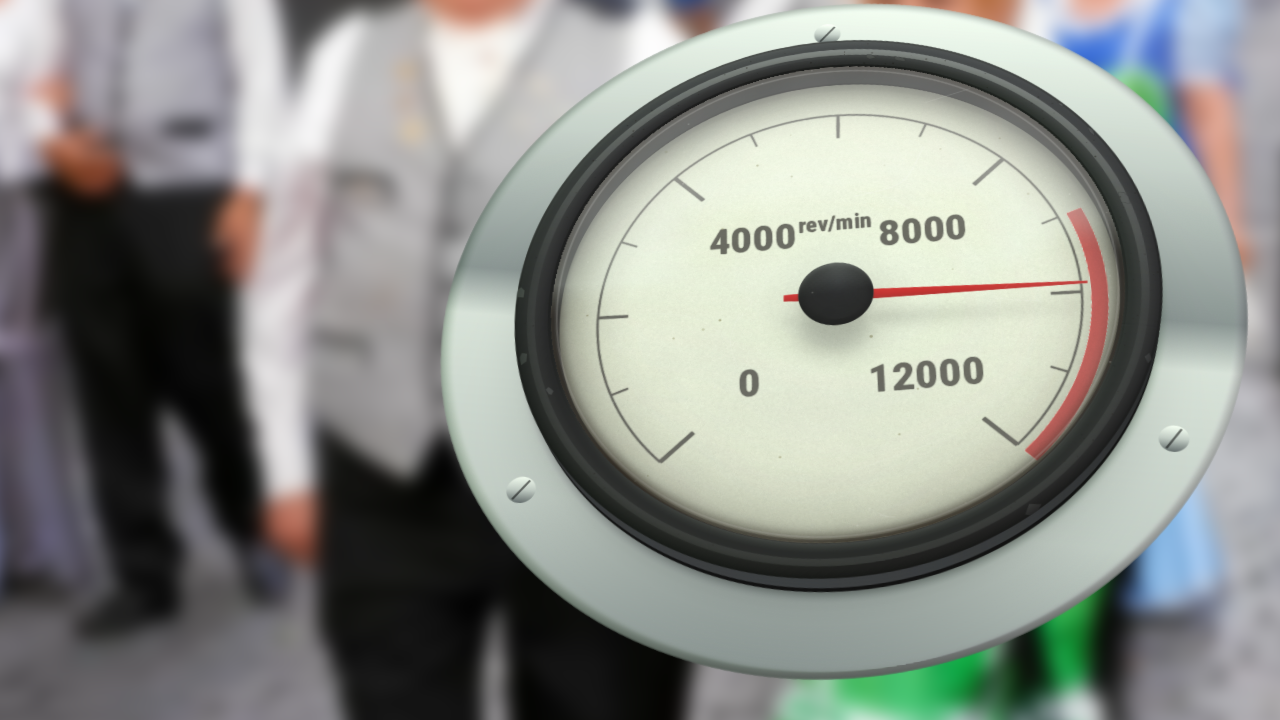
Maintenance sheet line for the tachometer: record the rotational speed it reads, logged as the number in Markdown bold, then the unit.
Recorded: **10000** rpm
